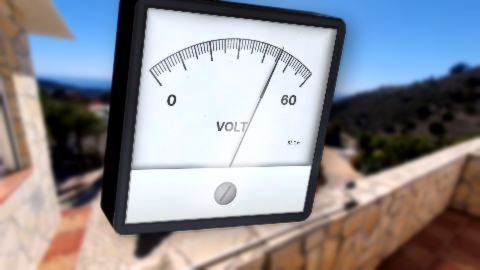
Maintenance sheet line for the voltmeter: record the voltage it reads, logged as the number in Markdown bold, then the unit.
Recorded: **45** V
